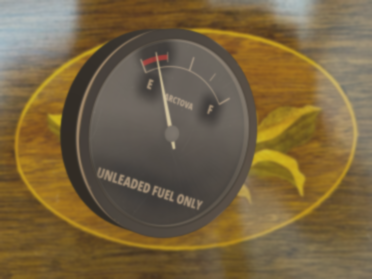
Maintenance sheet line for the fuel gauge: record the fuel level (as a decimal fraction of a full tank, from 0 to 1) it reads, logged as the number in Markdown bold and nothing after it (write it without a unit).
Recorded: **0.125**
